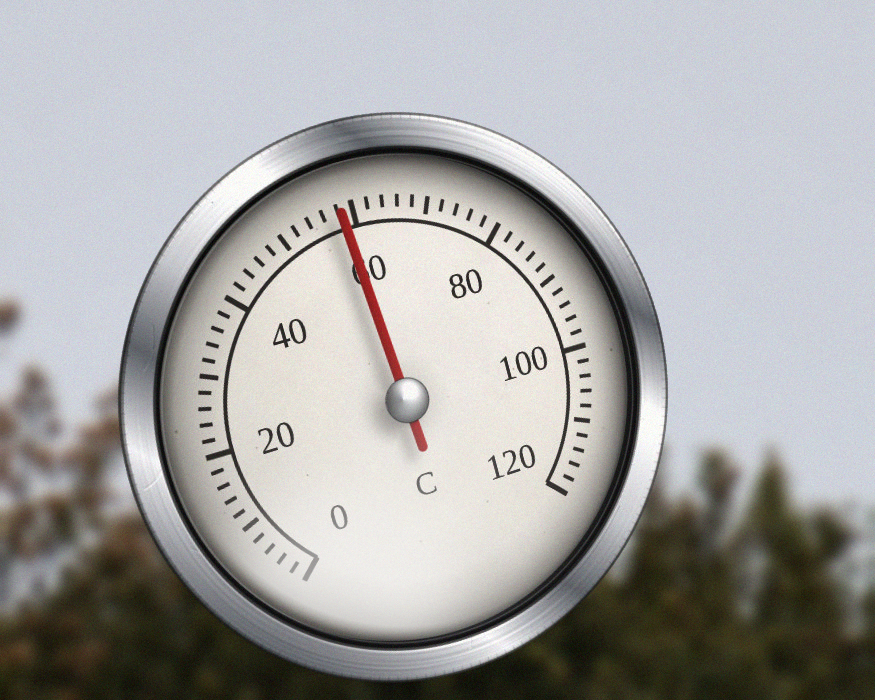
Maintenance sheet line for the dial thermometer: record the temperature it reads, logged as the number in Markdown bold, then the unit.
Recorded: **58** °C
